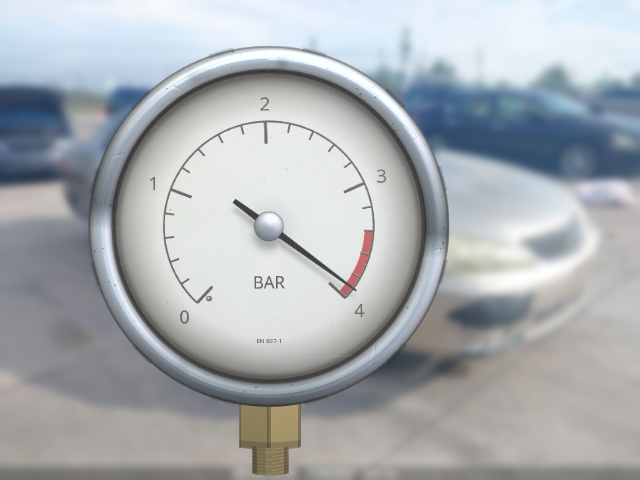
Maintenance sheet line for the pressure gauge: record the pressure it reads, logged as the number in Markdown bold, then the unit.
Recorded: **3.9** bar
